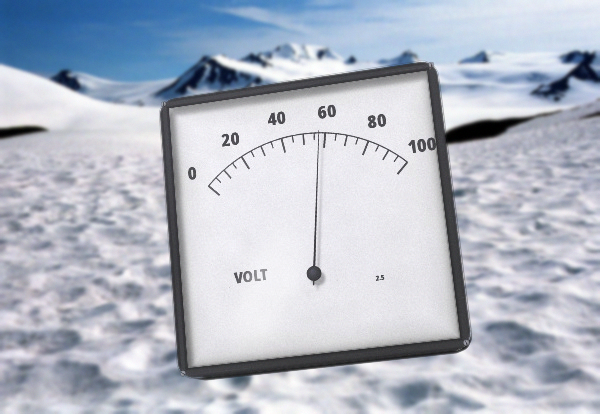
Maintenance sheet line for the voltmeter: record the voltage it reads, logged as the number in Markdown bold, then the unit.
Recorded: **57.5** V
